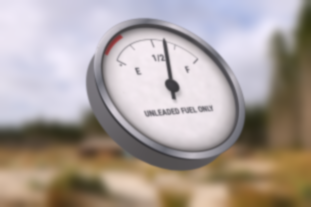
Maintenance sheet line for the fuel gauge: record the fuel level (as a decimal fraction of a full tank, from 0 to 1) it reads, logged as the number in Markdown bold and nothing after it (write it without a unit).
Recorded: **0.625**
